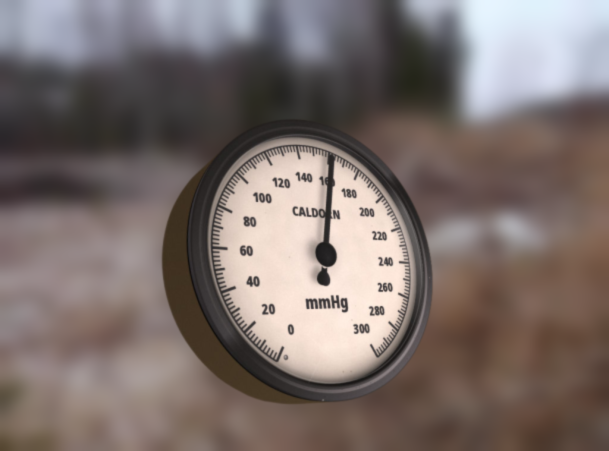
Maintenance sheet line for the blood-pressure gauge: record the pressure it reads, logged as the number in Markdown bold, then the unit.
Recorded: **160** mmHg
